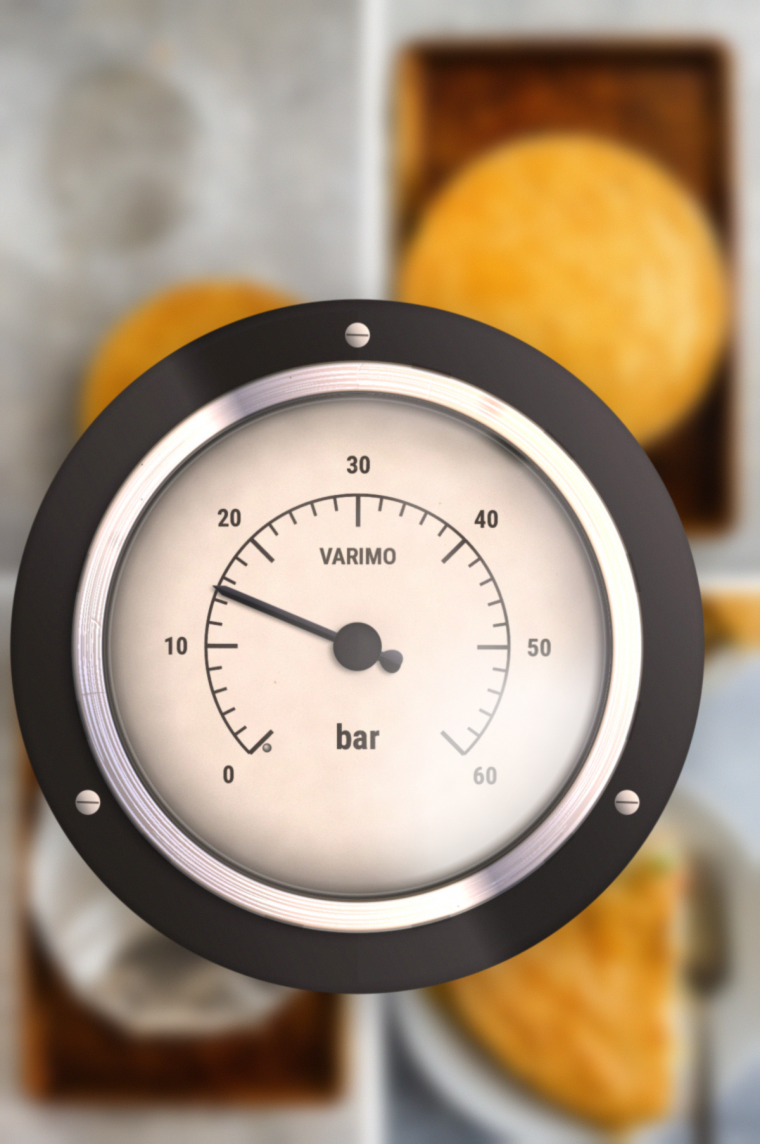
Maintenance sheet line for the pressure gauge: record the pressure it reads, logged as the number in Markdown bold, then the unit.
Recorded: **15** bar
